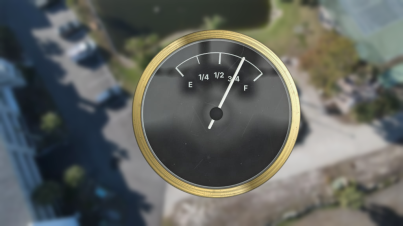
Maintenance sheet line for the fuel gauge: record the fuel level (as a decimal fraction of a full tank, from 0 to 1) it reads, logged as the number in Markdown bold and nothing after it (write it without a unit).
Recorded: **0.75**
